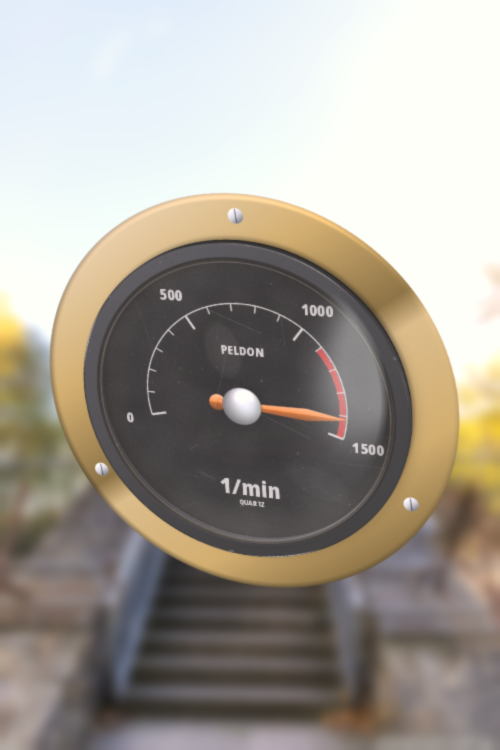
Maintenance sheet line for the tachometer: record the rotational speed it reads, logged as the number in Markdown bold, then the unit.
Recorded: **1400** rpm
